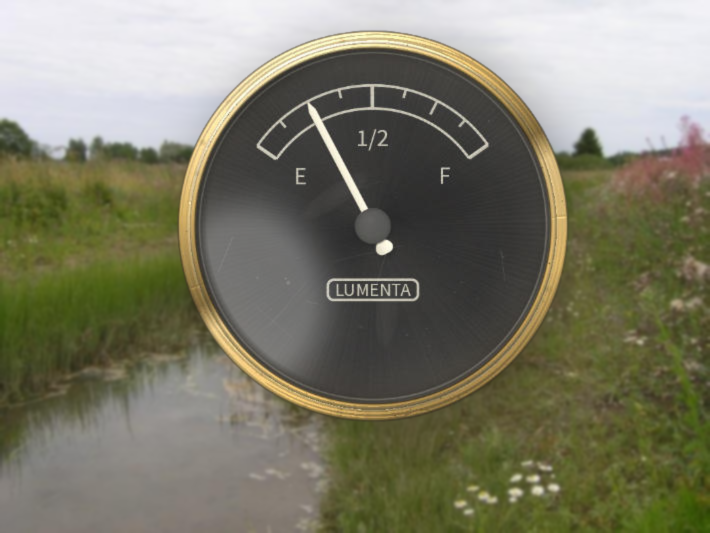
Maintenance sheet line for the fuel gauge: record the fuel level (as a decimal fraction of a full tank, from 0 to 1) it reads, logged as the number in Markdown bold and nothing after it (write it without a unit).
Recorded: **0.25**
